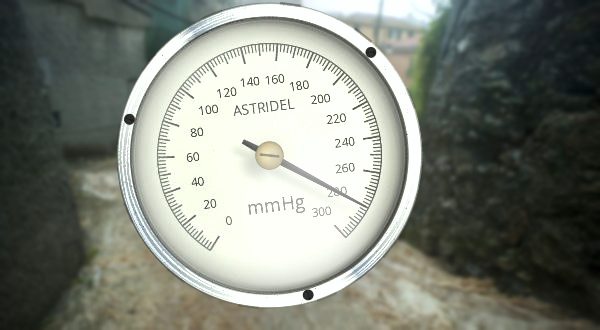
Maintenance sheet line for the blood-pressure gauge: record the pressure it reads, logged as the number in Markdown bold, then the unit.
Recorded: **280** mmHg
